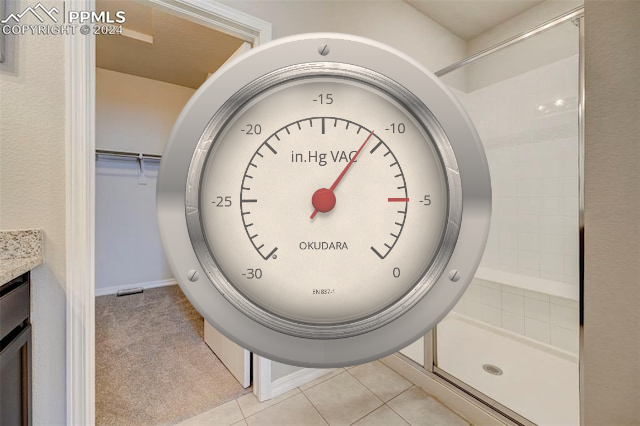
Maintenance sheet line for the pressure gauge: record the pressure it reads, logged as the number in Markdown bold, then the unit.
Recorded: **-11** inHg
